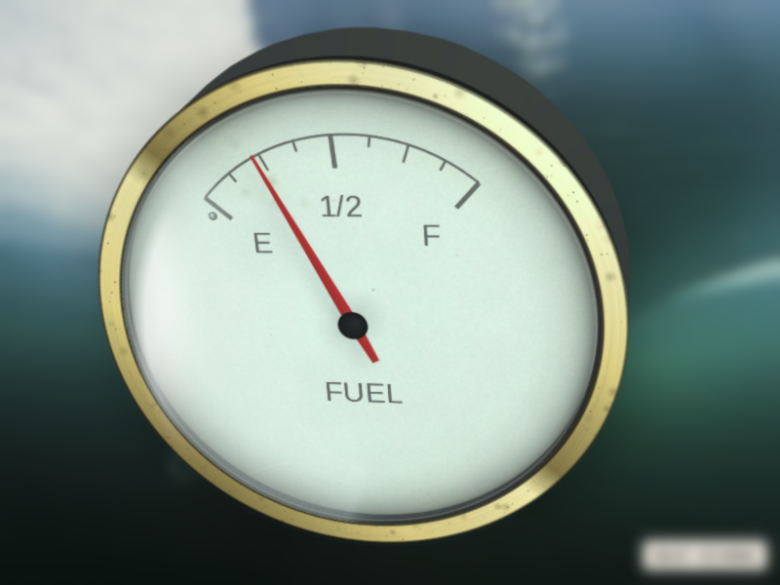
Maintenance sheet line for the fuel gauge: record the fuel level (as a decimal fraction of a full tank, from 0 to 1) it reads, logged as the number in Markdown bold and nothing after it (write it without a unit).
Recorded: **0.25**
